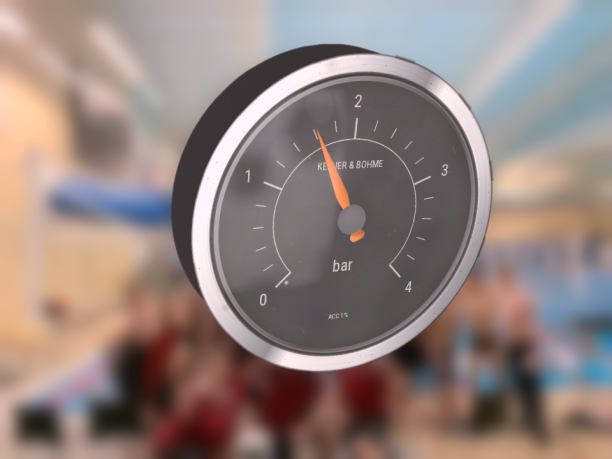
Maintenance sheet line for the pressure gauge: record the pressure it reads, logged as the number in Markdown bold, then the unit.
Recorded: **1.6** bar
